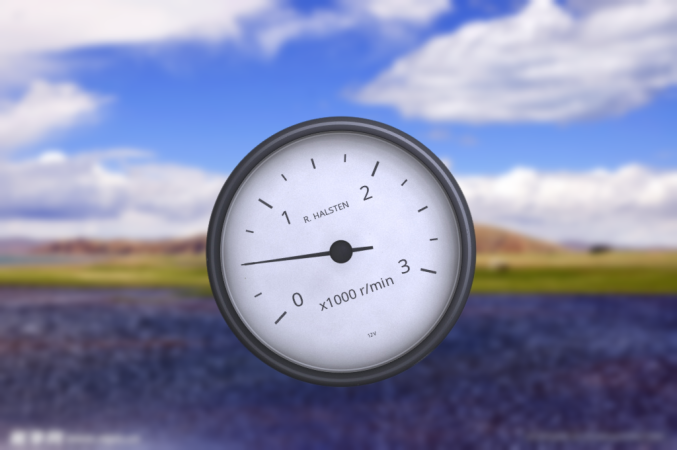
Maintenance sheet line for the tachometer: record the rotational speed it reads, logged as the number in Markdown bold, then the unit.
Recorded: **500** rpm
